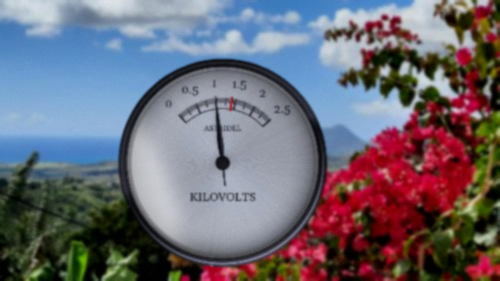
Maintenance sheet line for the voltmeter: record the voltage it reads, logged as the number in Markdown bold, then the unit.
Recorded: **1** kV
